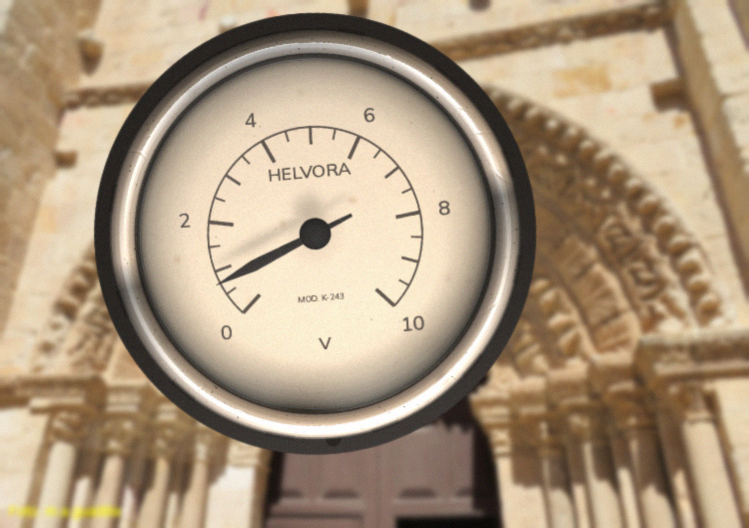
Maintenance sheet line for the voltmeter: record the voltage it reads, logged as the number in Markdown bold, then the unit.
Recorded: **0.75** V
